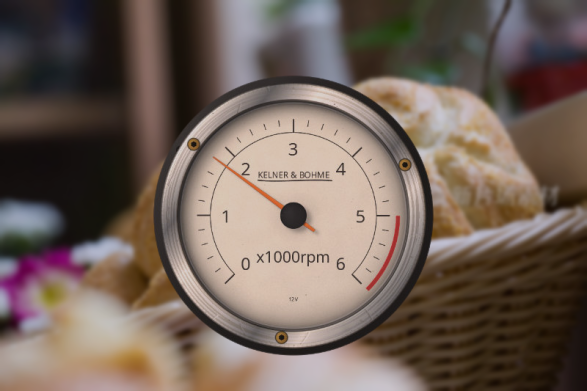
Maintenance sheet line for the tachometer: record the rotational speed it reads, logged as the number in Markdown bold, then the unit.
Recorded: **1800** rpm
